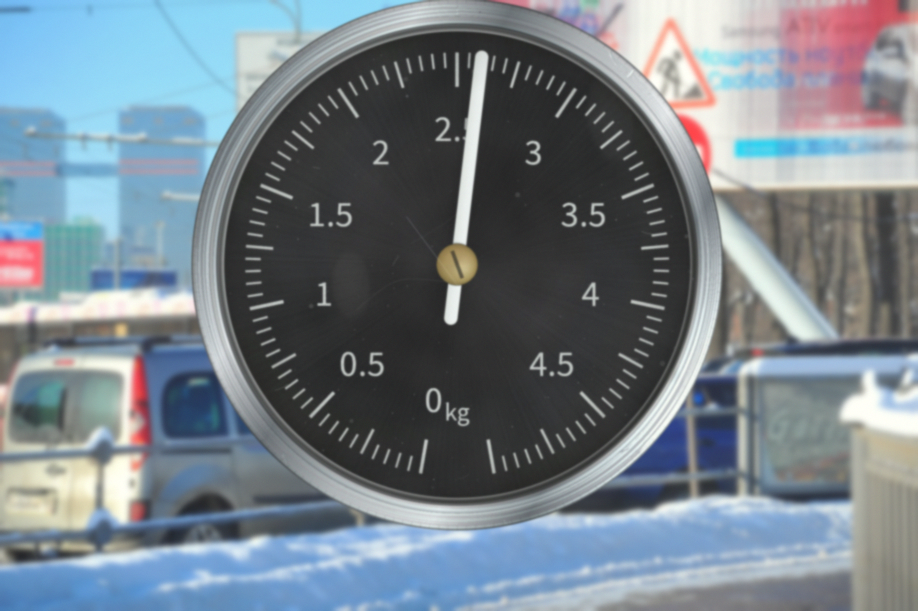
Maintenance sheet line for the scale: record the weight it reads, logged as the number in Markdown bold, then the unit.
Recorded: **2.6** kg
